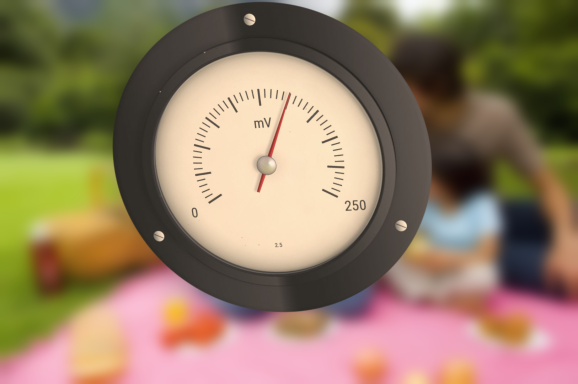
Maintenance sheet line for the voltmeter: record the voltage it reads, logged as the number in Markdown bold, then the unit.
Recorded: **150** mV
